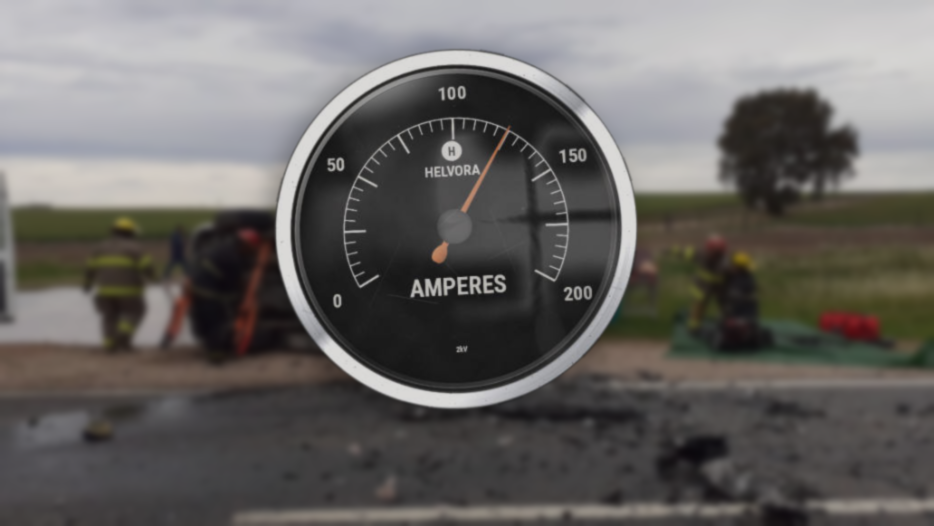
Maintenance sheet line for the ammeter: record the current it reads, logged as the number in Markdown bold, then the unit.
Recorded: **125** A
